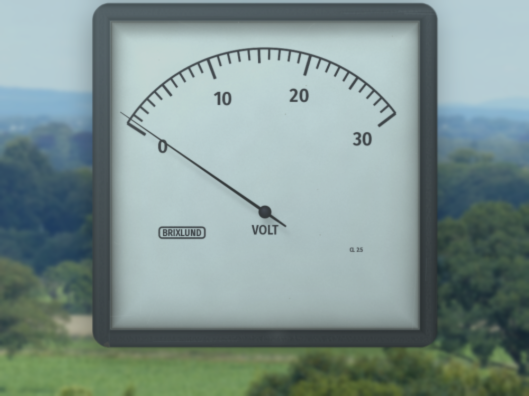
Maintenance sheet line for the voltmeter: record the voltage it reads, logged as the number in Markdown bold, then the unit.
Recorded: **0.5** V
